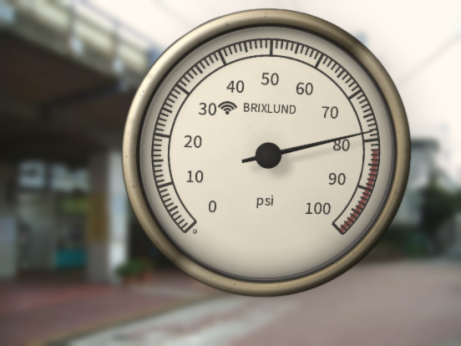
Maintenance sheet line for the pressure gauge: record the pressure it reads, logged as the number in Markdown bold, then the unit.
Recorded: **78** psi
